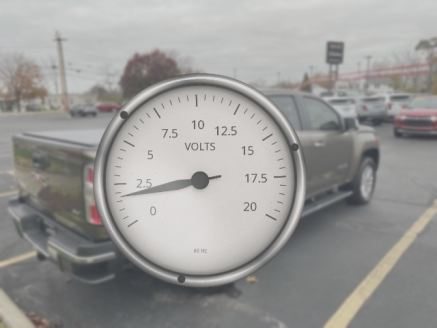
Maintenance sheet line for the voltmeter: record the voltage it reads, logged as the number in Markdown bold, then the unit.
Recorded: **1.75** V
